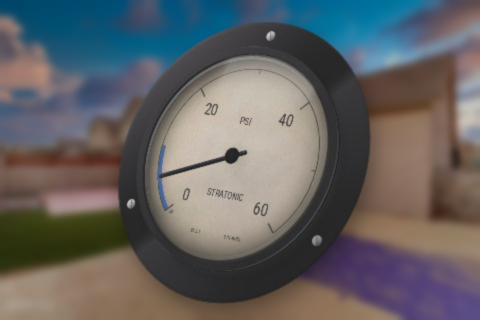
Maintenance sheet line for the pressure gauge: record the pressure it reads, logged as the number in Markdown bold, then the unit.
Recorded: **5** psi
